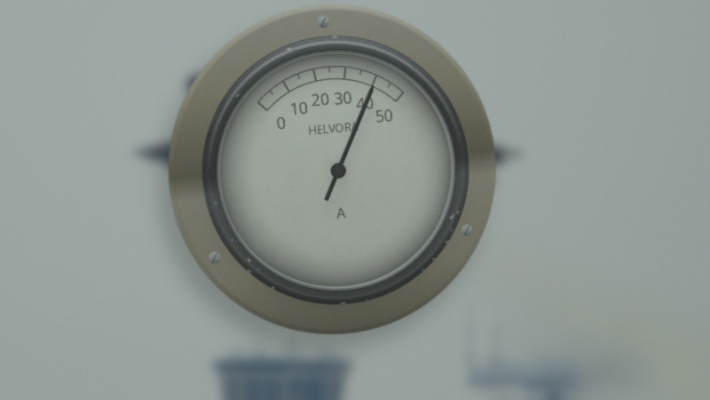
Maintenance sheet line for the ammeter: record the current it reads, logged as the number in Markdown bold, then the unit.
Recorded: **40** A
